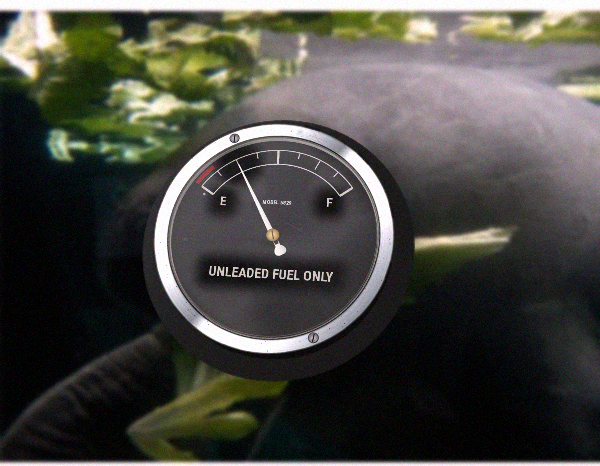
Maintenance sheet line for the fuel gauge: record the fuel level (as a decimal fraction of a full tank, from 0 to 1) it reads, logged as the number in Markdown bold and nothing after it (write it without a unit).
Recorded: **0.25**
